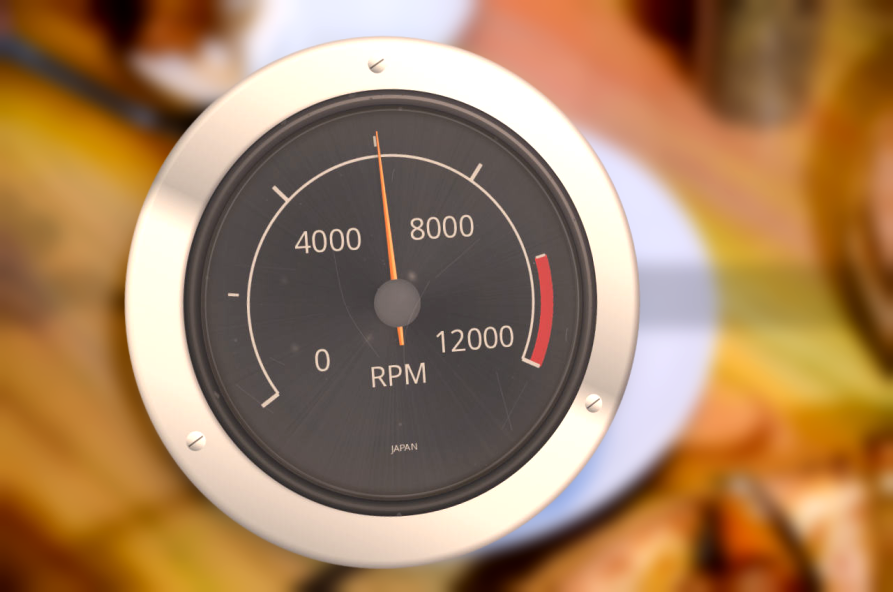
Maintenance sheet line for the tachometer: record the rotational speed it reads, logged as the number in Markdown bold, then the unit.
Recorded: **6000** rpm
